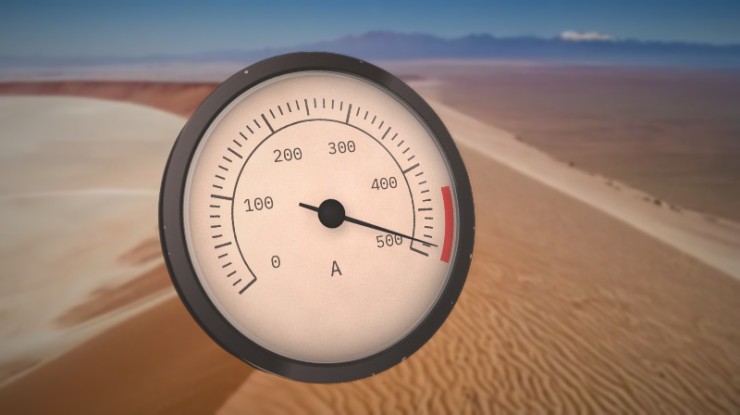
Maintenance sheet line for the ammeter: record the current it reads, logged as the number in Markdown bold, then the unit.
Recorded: **490** A
